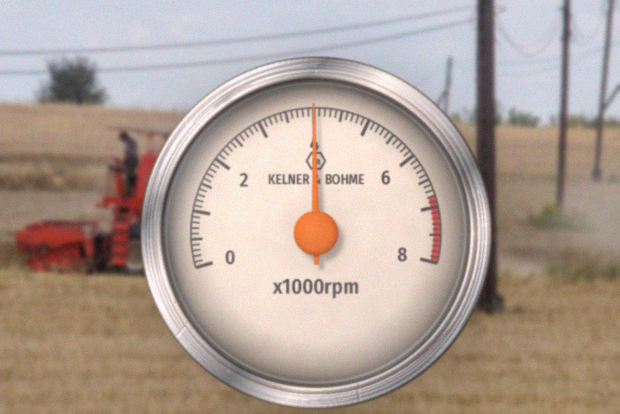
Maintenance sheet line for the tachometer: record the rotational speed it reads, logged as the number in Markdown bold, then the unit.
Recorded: **4000** rpm
